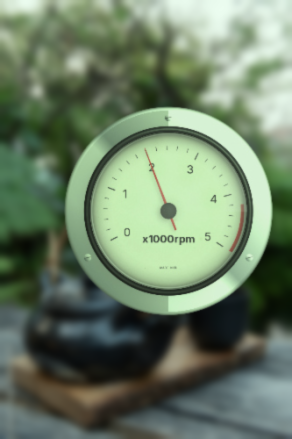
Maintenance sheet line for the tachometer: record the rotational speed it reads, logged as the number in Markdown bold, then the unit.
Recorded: **2000** rpm
